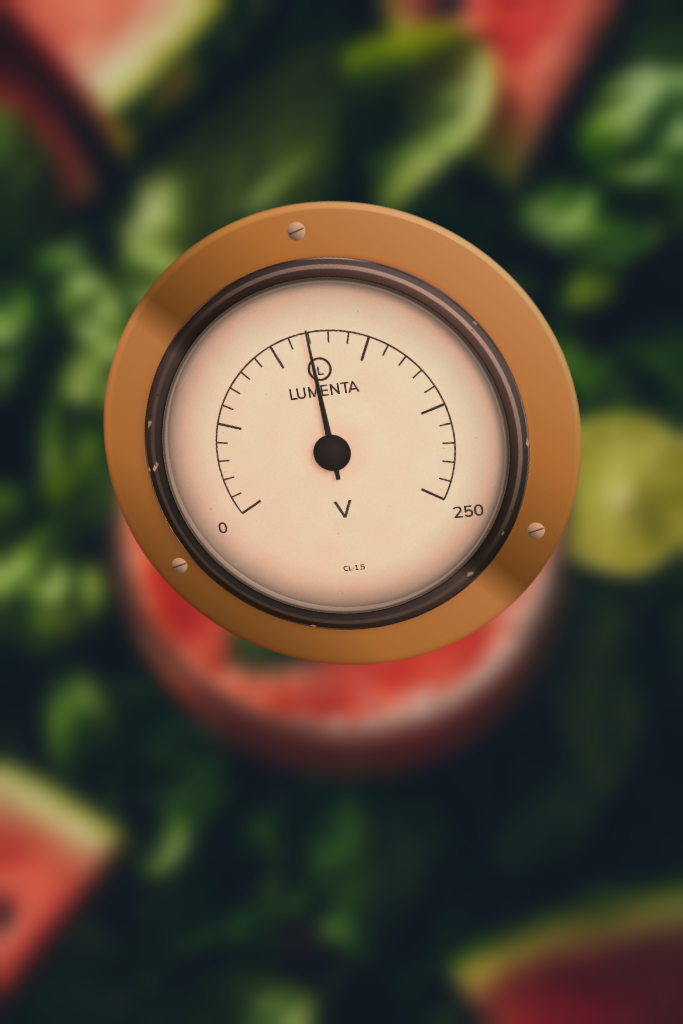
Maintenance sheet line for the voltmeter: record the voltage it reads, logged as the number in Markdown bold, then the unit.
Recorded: **120** V
